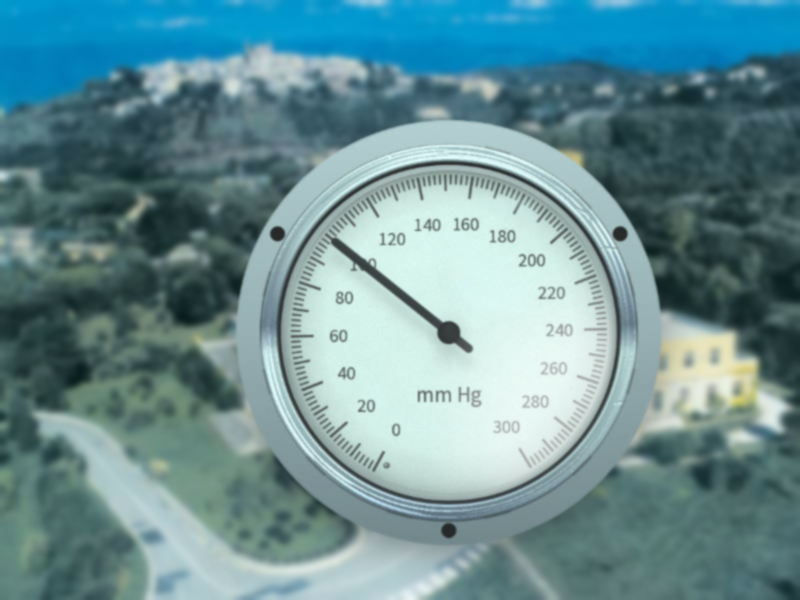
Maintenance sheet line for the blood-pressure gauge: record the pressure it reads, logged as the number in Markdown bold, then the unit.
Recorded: **100** mmHg
